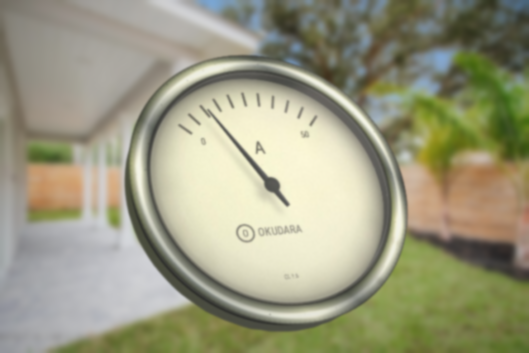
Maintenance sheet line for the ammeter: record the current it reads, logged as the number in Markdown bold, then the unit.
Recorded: **10** A
